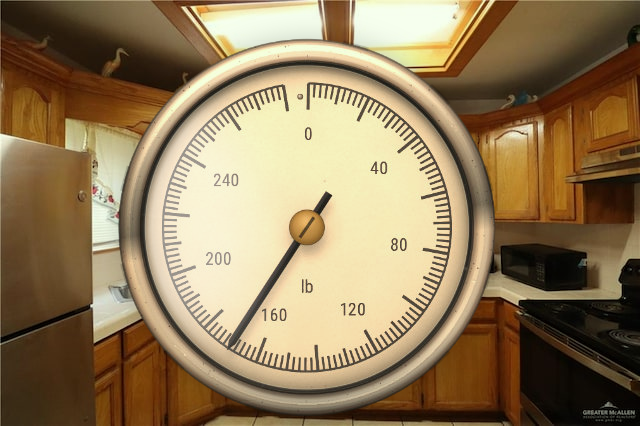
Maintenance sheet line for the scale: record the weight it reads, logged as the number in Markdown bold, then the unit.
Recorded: **170** lb
